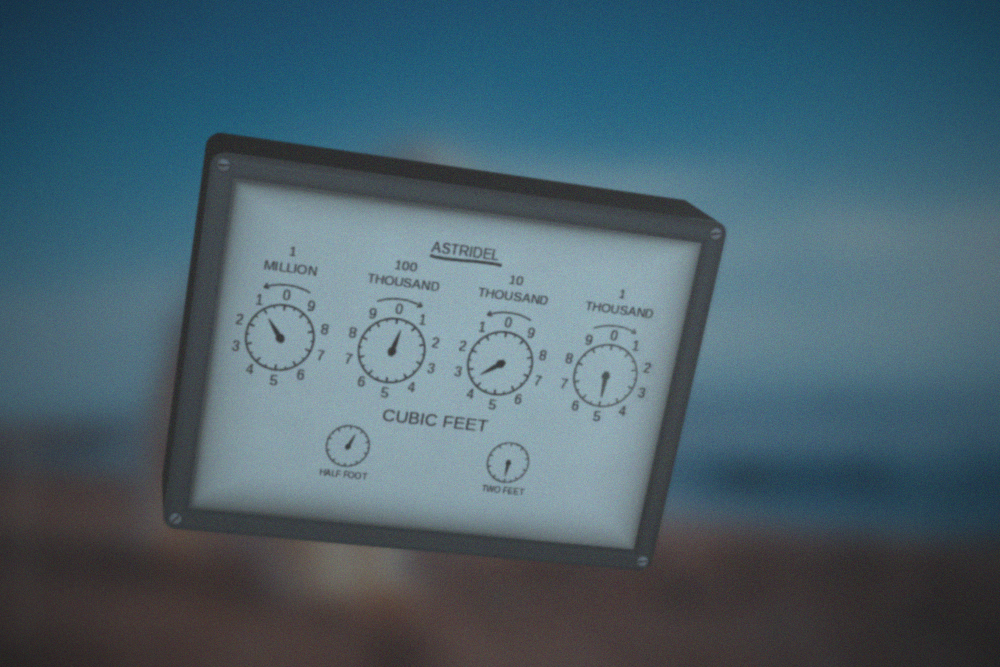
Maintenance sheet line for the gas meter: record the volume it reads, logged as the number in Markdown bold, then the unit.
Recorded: **103500** ft³
